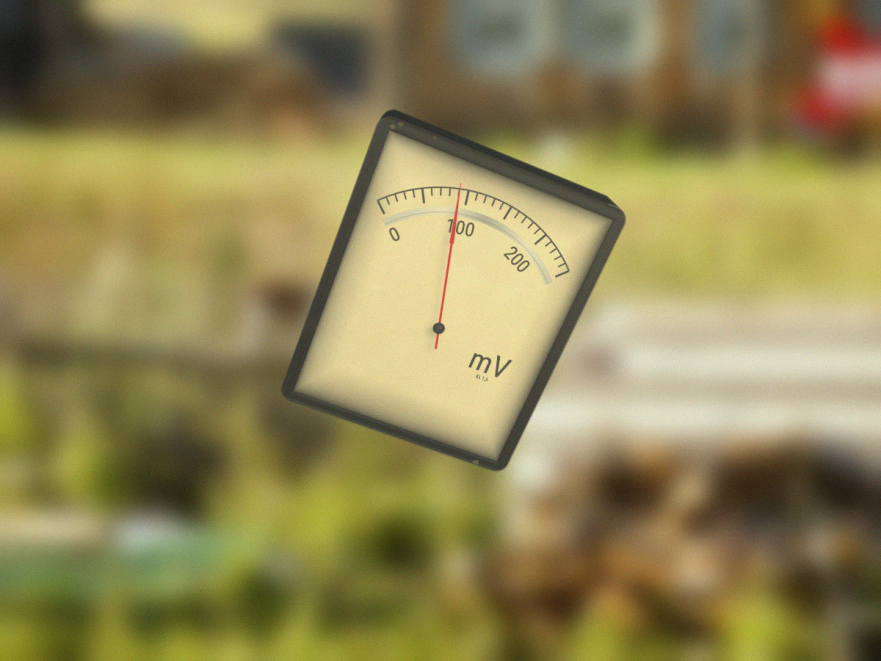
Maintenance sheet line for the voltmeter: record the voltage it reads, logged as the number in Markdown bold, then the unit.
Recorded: **90** mV
